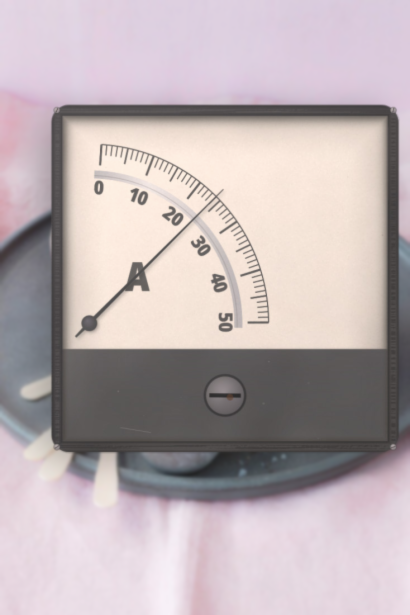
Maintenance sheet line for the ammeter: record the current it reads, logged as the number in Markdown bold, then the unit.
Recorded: **24** A
